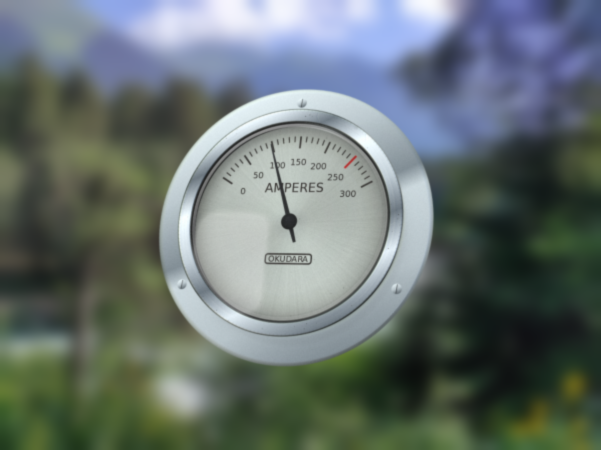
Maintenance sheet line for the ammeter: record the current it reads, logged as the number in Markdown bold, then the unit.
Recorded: **100** A
